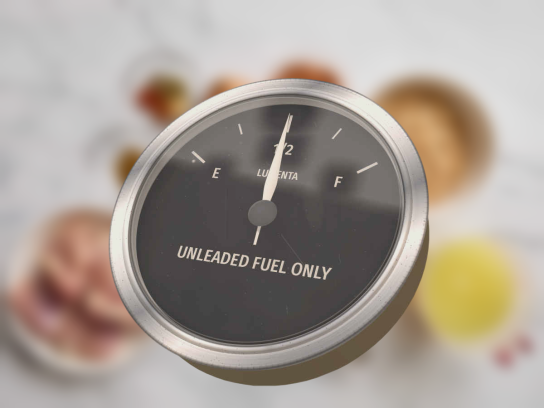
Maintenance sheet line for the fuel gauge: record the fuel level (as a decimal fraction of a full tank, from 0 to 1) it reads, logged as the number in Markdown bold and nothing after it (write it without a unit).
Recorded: **0.5**
